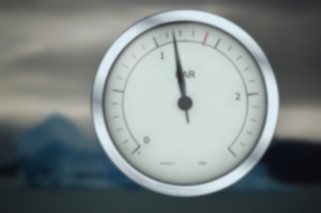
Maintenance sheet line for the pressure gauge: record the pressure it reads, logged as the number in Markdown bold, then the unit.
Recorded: **1.15** bar
